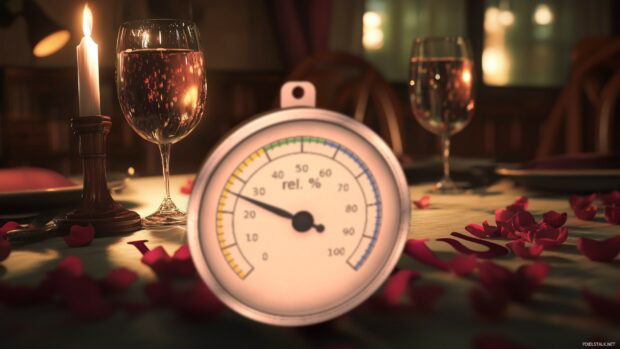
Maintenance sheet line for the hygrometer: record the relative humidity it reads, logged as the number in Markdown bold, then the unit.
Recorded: **26** %
